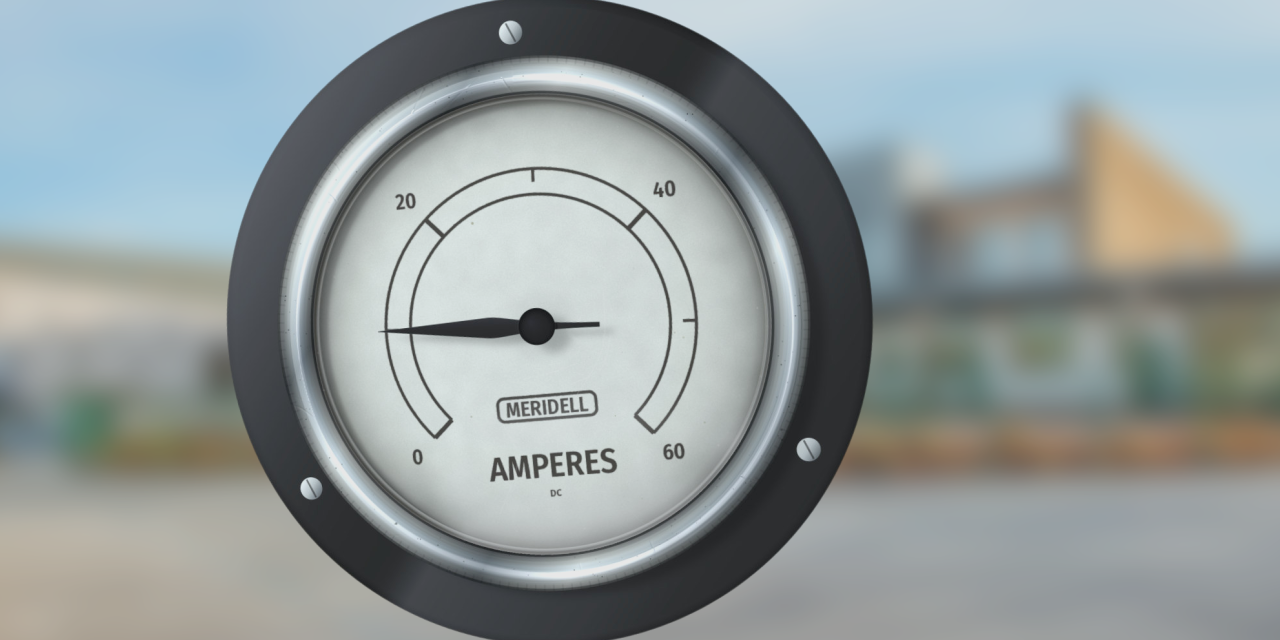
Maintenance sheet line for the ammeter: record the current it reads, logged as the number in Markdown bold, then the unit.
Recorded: **10** A
